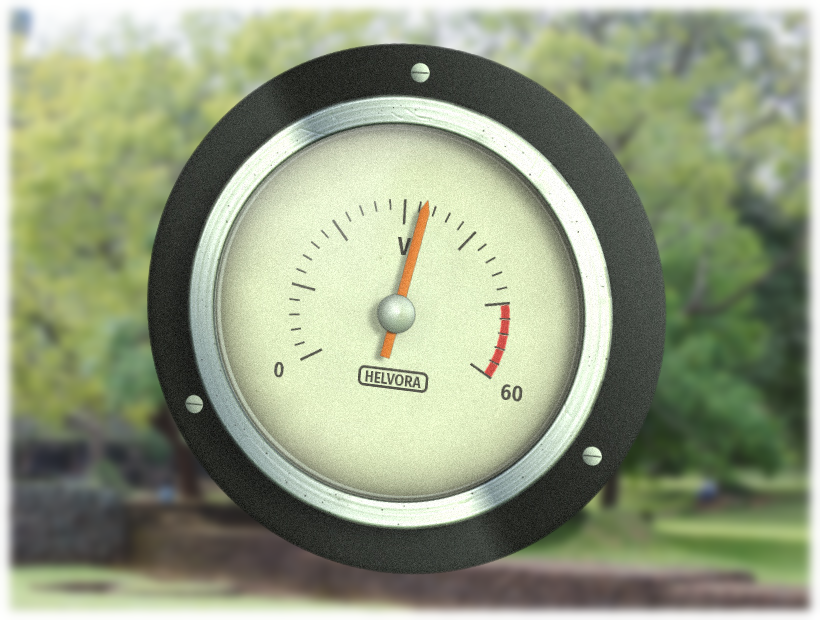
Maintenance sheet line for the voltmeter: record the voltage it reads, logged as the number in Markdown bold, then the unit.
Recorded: **33** V
